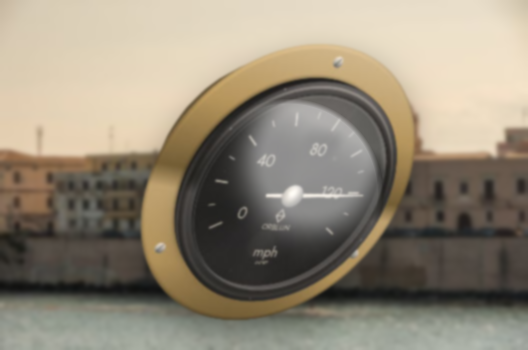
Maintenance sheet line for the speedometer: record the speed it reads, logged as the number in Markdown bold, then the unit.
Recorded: **120** mph
